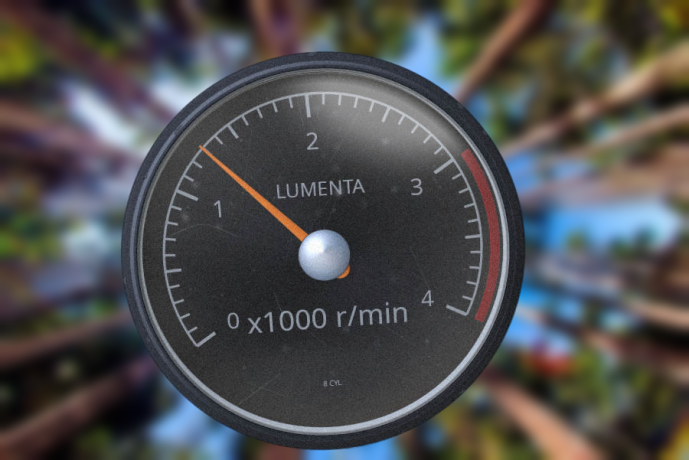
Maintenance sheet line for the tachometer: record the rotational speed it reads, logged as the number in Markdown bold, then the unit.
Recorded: **1300** rpm
